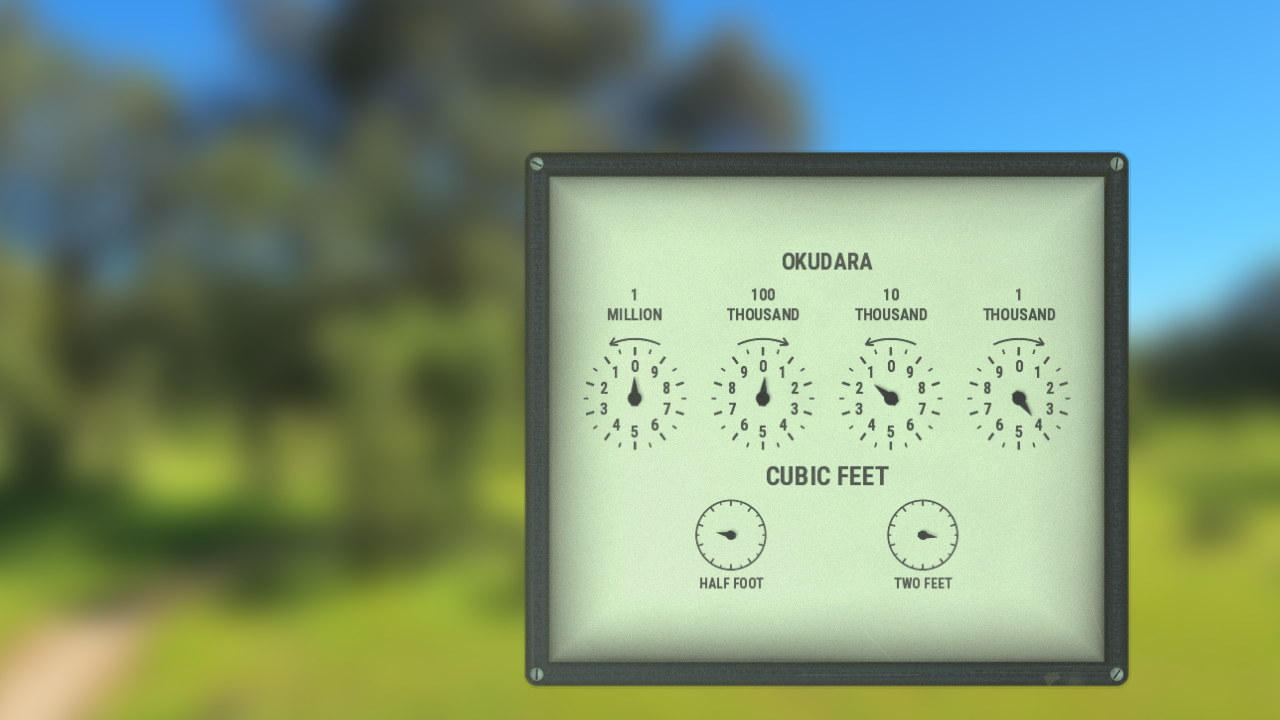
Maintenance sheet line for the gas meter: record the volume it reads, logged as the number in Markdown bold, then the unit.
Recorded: **1400** ft³
